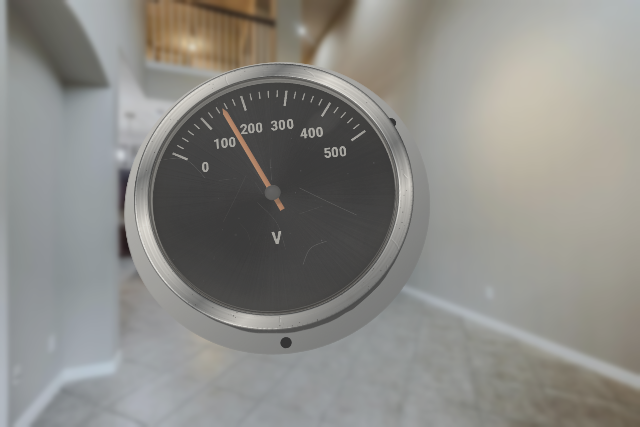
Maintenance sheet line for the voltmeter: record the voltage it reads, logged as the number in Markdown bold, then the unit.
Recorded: **150** V
